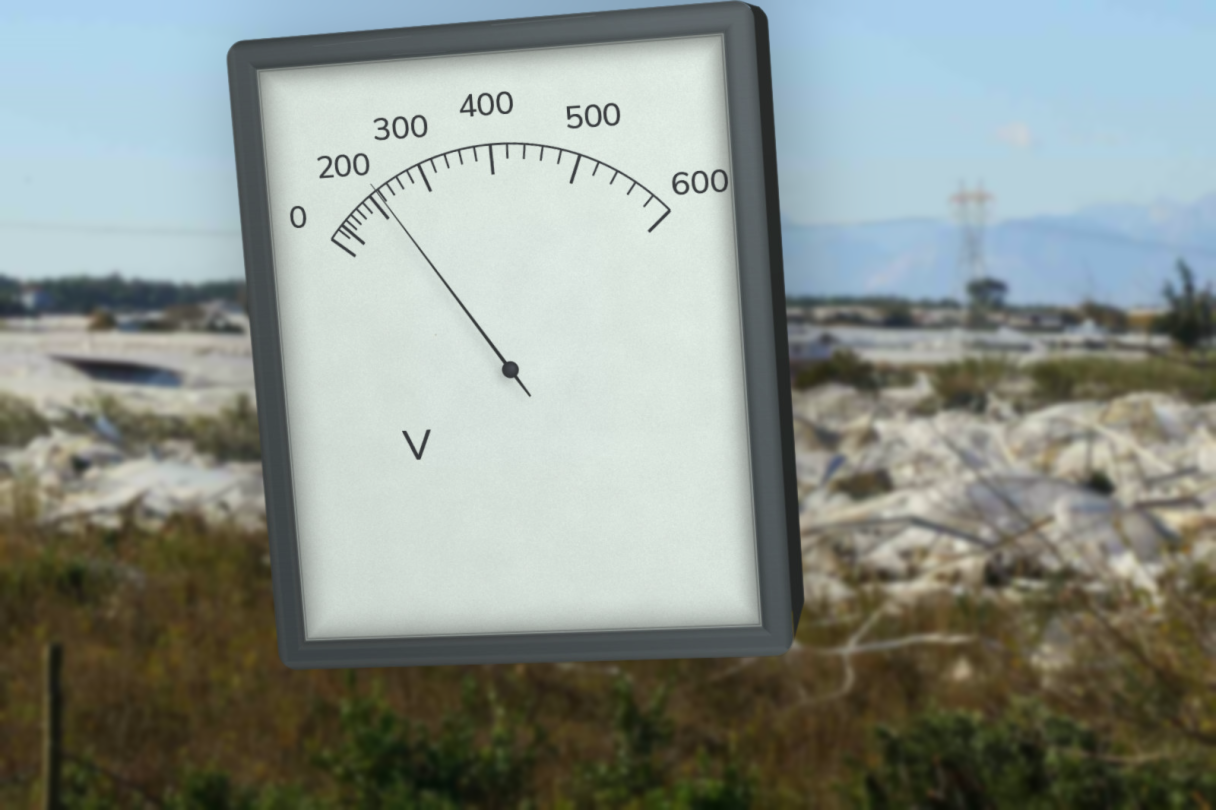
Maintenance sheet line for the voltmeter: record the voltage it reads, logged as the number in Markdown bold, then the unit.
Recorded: **220** V
